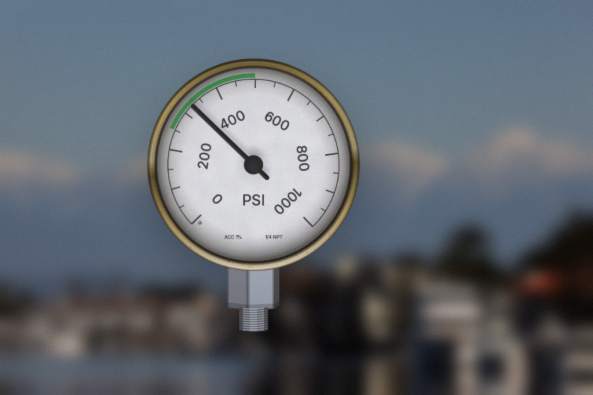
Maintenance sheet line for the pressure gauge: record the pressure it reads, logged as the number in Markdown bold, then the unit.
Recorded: **325** psi
